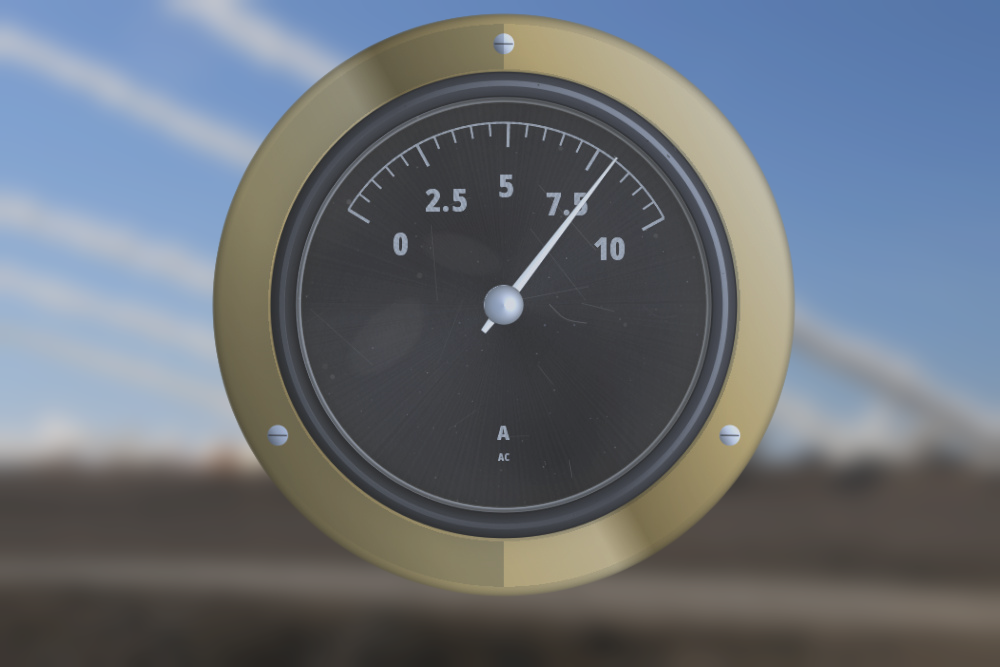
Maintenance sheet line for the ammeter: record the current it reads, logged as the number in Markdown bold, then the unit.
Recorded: **8** A
